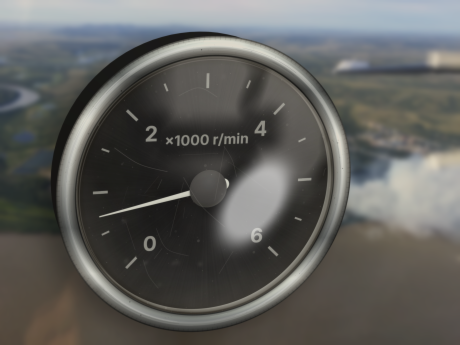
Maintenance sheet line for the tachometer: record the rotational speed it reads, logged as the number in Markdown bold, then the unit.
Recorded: **750** rpm
